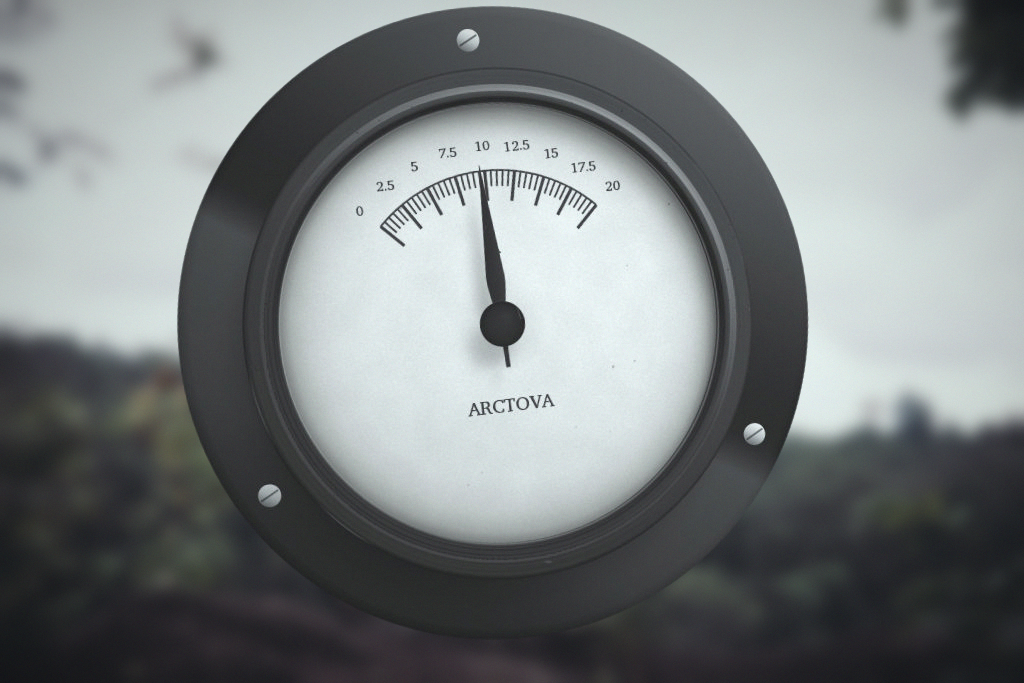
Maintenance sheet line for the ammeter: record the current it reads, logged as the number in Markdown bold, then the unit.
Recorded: **9.5** A
